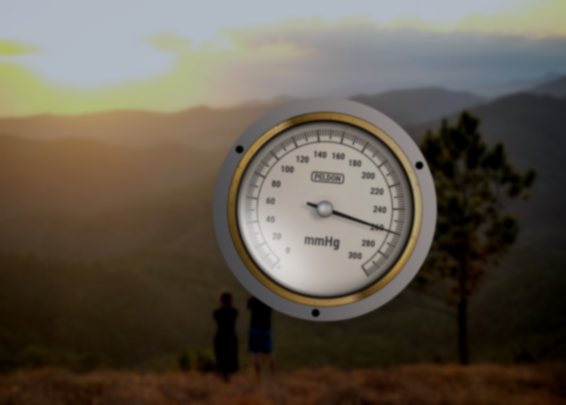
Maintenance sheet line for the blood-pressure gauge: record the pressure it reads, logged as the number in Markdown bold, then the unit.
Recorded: **260** mmHg
